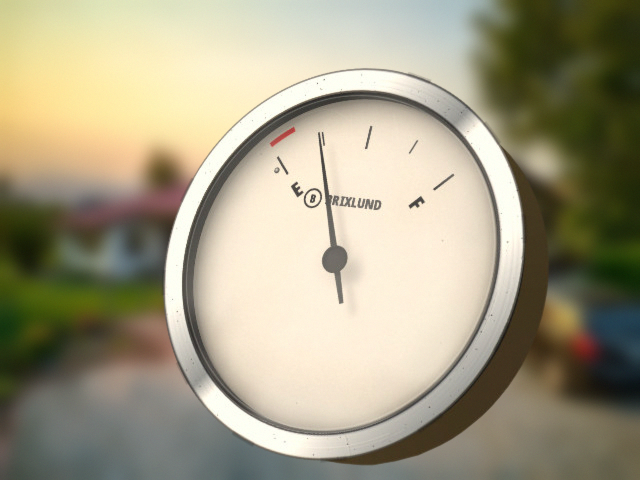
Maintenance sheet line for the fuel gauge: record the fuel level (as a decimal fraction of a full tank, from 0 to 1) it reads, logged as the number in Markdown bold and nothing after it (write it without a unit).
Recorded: **0.25**
